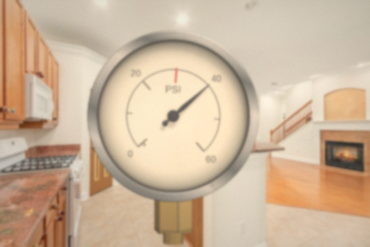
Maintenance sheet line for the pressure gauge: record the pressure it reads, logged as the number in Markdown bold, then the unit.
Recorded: **40** psi
